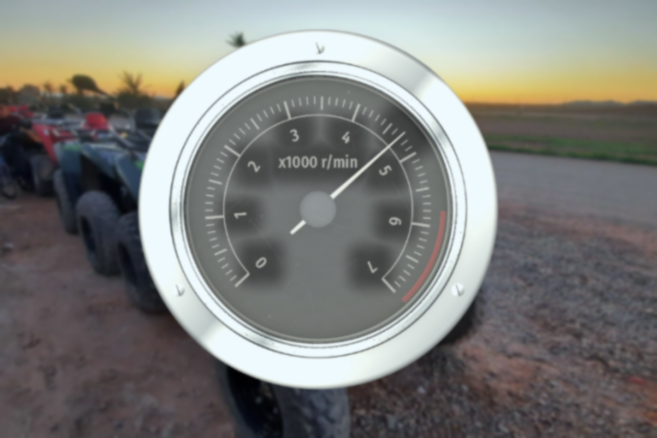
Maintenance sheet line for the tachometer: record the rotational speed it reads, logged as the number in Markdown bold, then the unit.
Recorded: **4700** rpm
